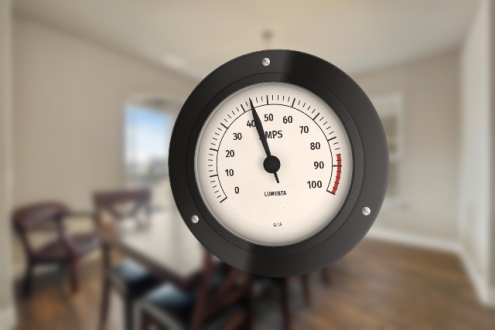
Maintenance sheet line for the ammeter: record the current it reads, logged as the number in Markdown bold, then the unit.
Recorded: **44** A
